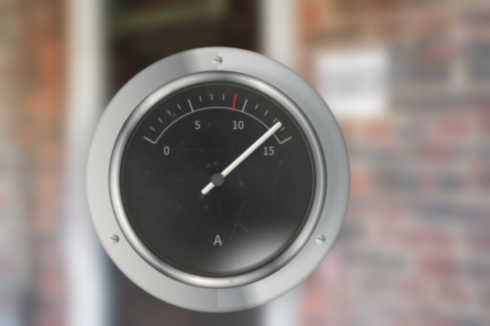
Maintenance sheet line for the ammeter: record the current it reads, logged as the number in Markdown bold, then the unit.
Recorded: **13.5** A
